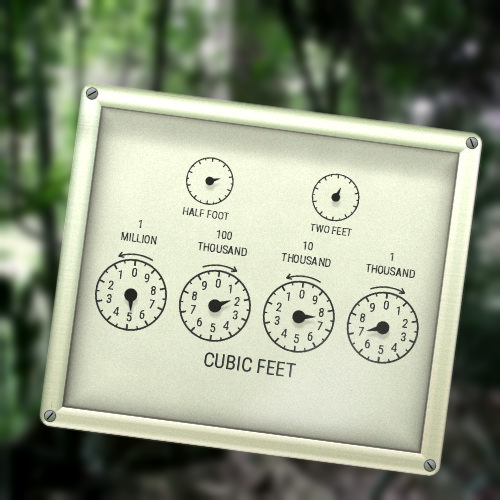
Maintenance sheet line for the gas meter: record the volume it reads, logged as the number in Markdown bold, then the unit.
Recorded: **517700** ft³
